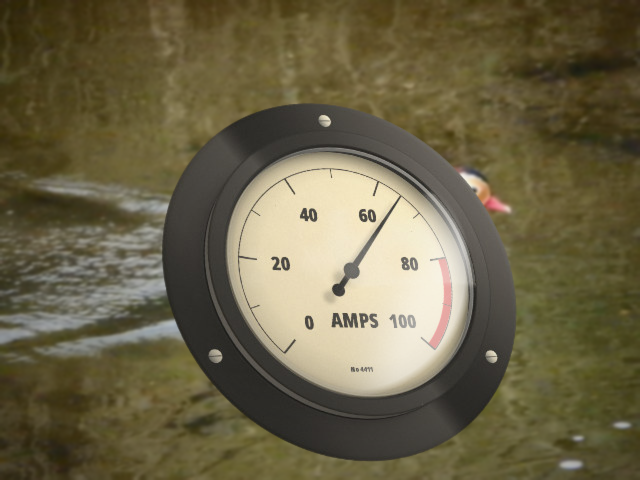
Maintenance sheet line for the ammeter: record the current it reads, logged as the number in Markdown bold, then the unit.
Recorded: **65** A
